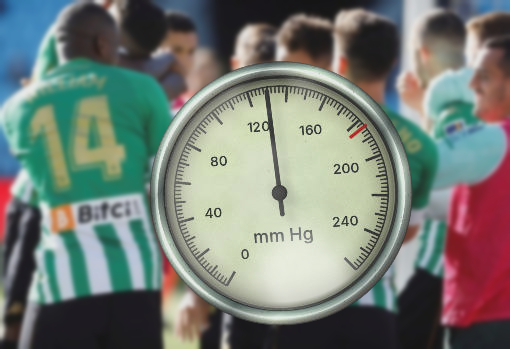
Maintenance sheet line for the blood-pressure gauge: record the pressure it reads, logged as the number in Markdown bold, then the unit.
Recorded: **130** mmHg
